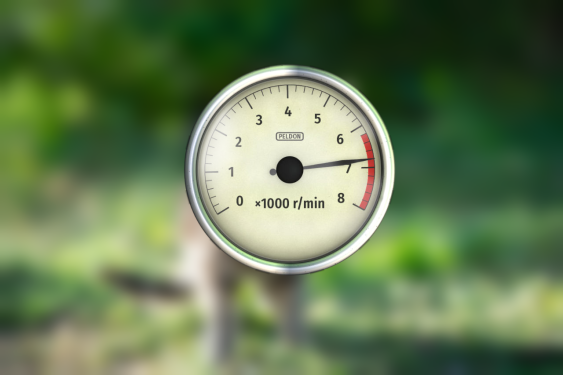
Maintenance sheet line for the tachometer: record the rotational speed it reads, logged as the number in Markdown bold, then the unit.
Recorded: **6800** rpm
